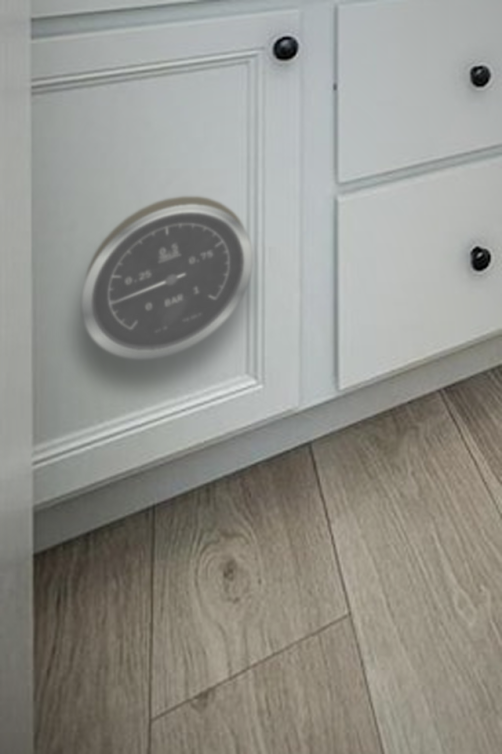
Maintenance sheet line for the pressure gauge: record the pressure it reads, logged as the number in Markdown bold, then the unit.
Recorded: **0.15** bar
